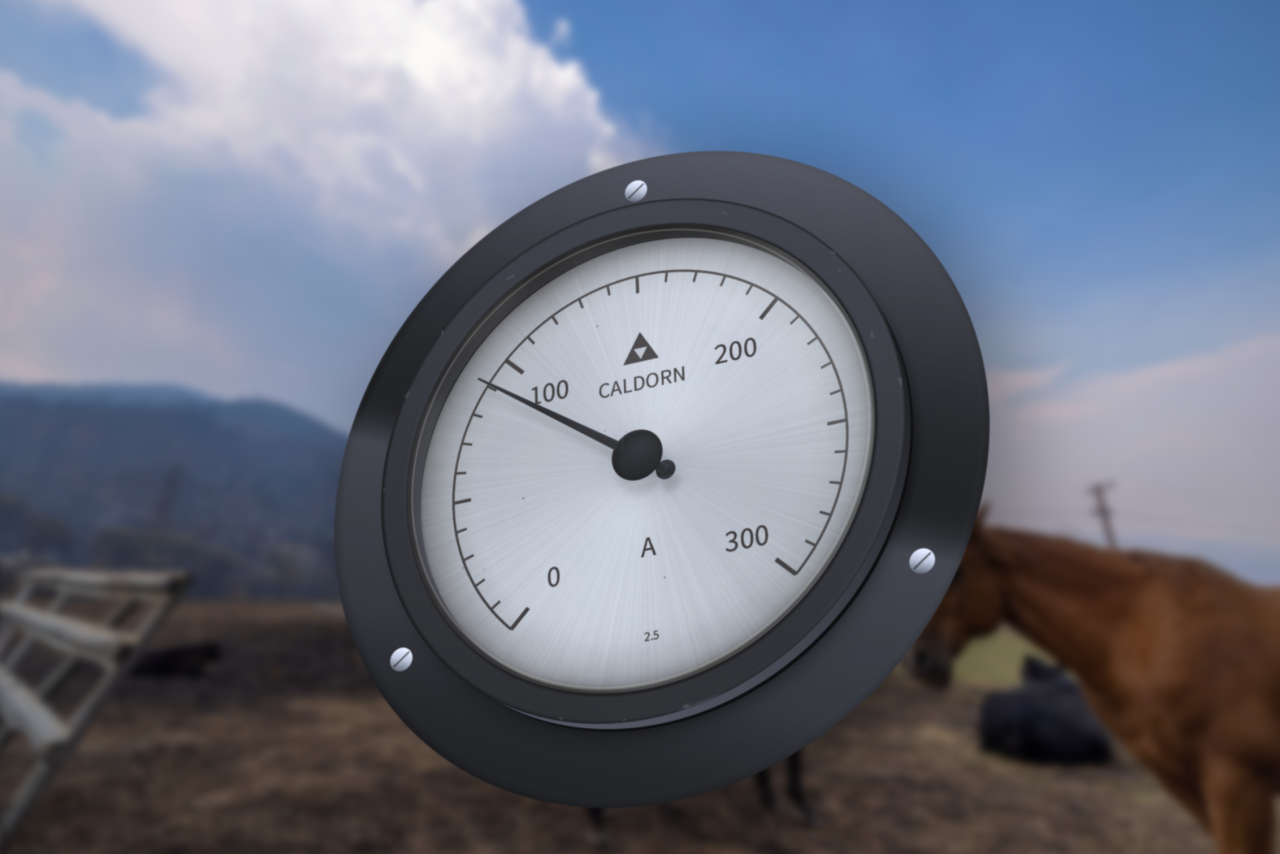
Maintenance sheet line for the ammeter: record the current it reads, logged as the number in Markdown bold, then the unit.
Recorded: **90** A
